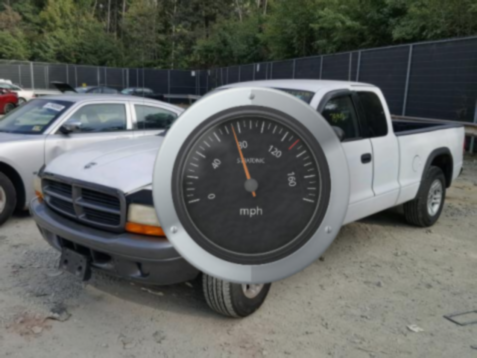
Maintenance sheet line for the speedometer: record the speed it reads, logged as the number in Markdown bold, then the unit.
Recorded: **75** mph
